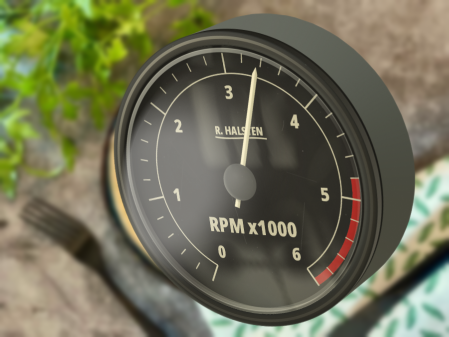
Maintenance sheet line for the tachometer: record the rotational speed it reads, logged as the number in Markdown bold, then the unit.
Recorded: **3400** rpm
